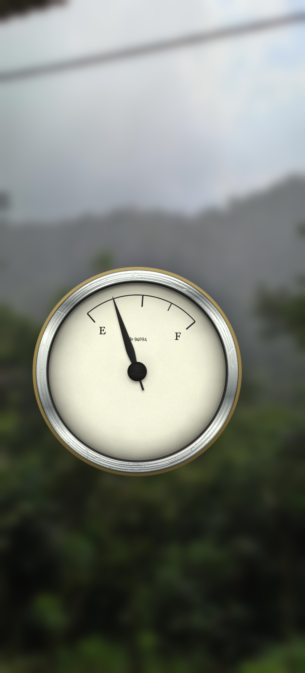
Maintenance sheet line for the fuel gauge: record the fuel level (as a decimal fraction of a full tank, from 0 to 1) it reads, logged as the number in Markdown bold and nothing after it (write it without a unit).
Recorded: **0.25**
